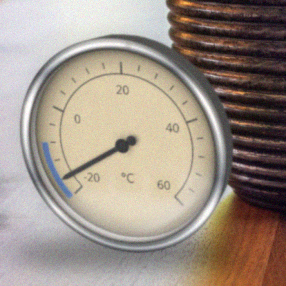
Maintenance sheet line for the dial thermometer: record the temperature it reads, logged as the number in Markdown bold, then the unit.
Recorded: **-16** °C
